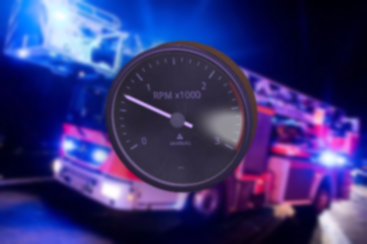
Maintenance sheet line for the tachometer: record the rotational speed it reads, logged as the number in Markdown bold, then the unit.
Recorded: **700** rpm
